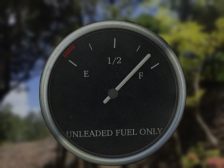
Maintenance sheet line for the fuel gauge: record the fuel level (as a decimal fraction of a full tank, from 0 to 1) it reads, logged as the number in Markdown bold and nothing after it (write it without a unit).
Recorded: **0.875**
